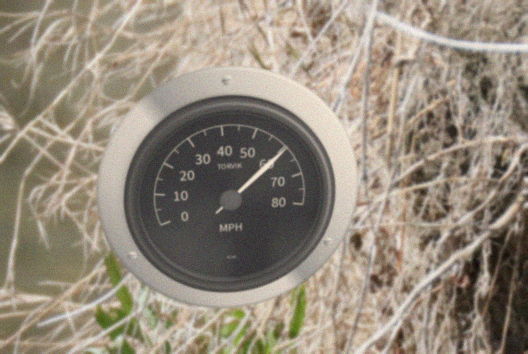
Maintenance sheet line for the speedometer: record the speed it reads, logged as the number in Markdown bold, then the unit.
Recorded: **60** mph
